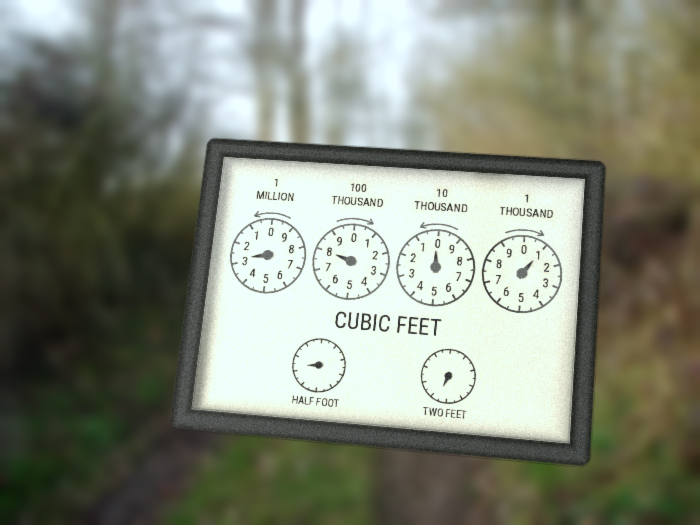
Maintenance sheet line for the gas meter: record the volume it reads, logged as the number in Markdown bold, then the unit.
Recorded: **280100** ft³
